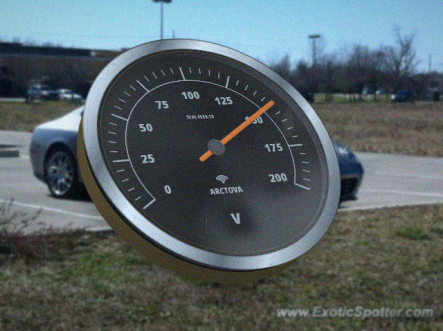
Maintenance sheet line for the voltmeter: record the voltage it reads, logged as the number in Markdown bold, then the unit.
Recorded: **150** V
